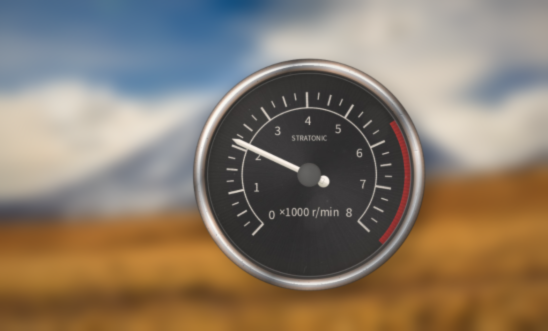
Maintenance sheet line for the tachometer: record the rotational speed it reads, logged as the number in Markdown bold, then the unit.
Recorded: **2125** rpm
